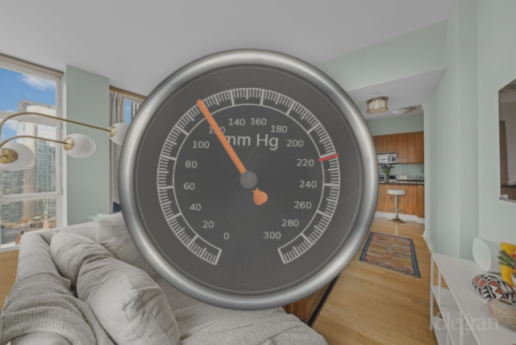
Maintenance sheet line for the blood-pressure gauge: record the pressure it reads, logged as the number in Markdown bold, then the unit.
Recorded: **120** mmHg
